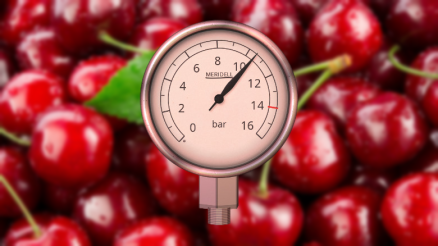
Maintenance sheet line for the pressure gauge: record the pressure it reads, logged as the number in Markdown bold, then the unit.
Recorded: **10.5** bar
